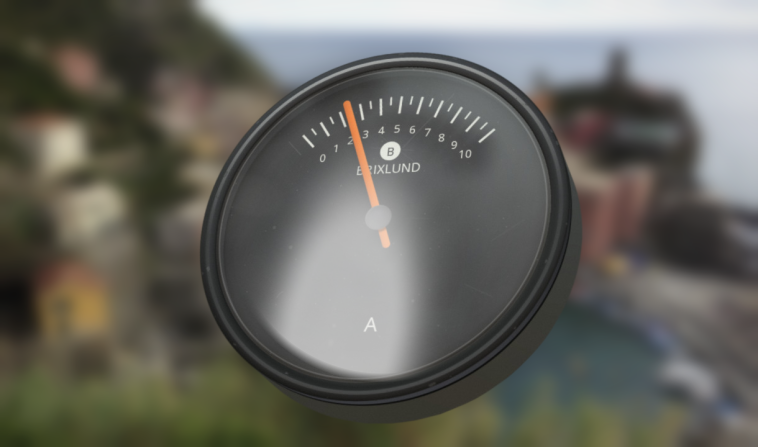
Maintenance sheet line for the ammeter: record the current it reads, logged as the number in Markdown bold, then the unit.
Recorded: **2.5** A
